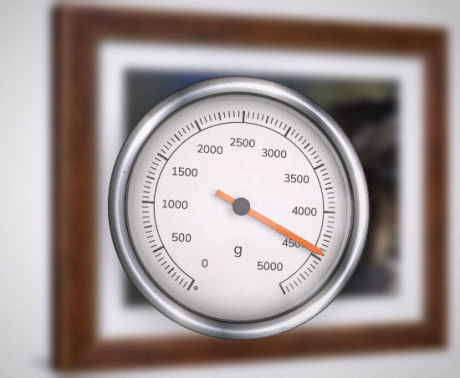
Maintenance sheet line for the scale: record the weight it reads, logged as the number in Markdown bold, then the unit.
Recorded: **4450** g
